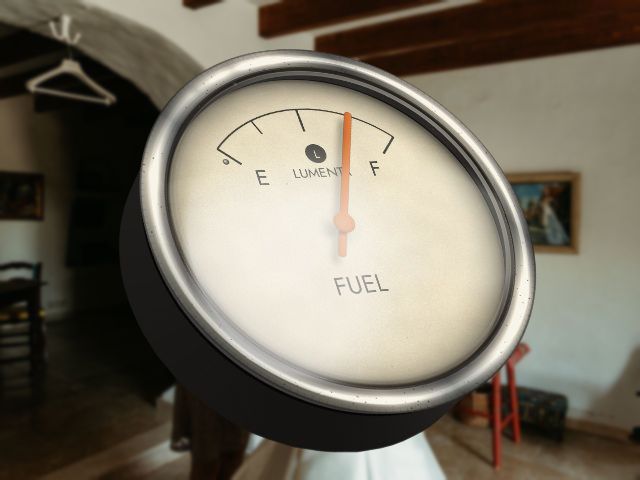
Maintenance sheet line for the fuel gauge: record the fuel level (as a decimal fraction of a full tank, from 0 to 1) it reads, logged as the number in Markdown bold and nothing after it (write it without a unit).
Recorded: **0.75**
